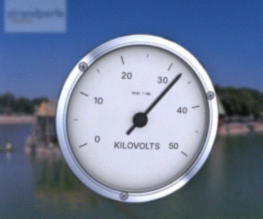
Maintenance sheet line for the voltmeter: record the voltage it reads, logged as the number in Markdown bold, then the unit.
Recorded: **32.5** kV
